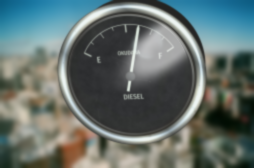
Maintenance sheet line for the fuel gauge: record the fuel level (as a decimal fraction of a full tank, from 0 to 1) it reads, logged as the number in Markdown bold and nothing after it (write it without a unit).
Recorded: **0.625**
